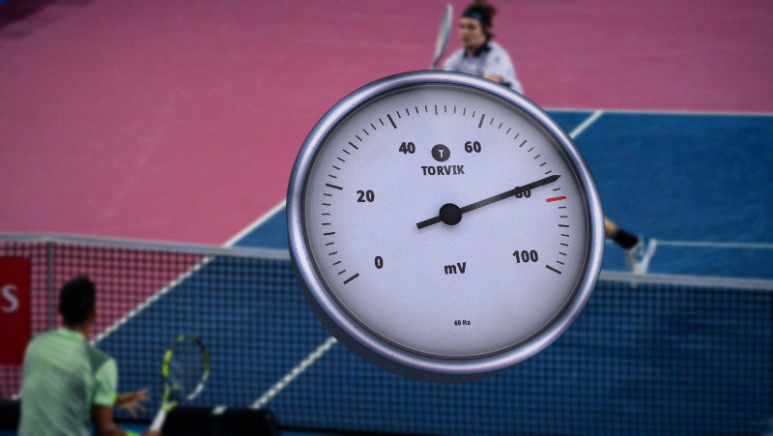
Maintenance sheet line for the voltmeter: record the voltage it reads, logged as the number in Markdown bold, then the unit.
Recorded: **80** mV
